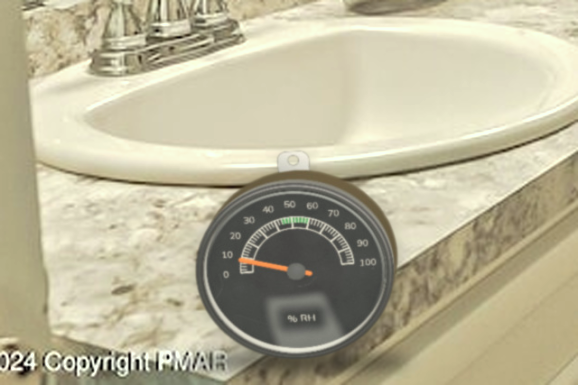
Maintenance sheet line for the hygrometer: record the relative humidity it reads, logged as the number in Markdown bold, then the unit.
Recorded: **10** %
